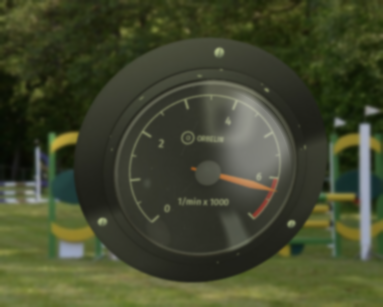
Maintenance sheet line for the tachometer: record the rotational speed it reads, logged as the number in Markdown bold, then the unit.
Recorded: **6250** rpm
